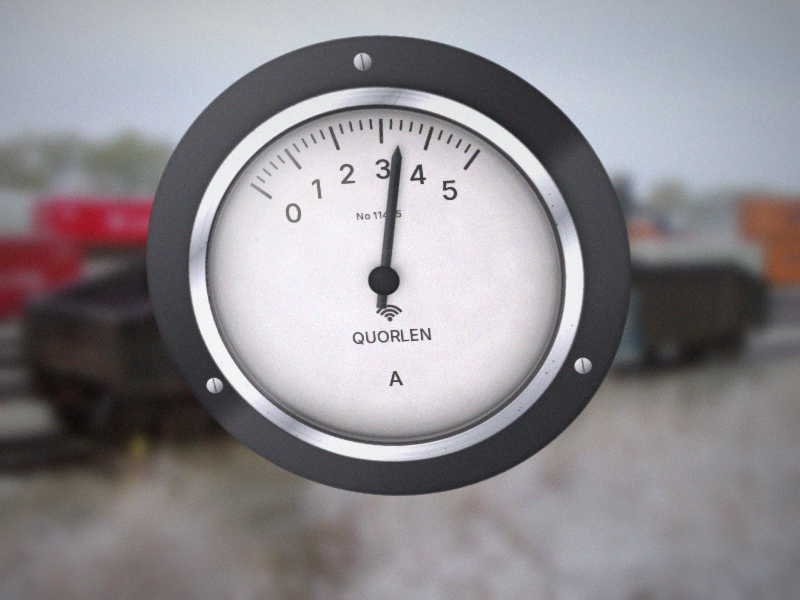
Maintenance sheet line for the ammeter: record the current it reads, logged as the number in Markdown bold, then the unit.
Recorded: **3.4** A
